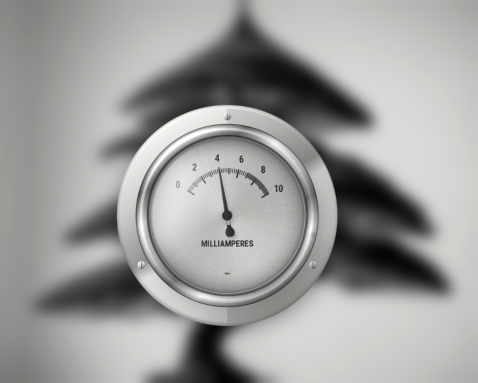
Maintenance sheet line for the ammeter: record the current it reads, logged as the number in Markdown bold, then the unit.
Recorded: **4** mA
